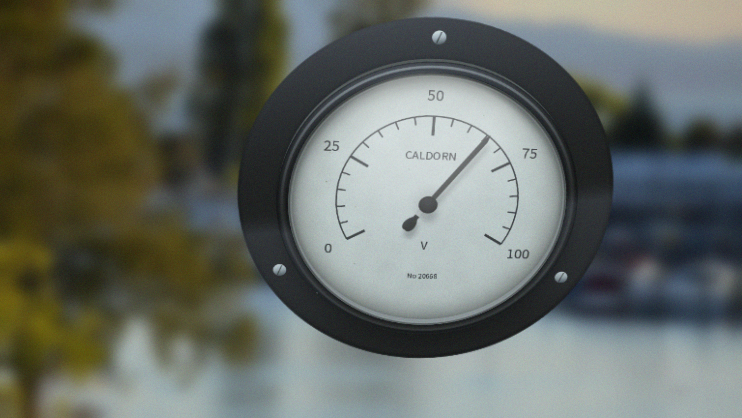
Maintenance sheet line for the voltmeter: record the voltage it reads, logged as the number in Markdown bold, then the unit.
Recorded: **65** V
